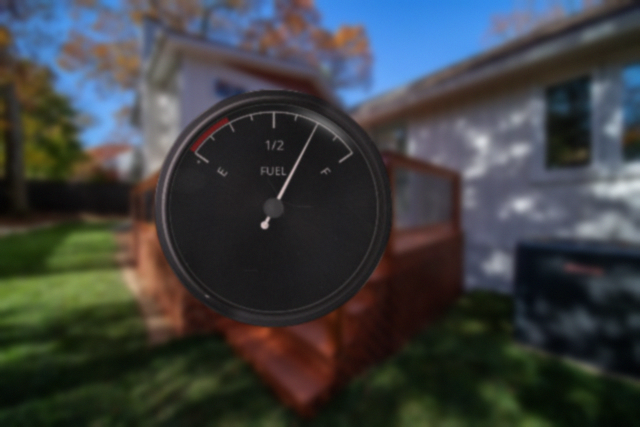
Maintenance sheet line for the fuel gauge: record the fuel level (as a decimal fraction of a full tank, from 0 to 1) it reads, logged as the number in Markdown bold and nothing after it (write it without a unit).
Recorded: **0.75**
